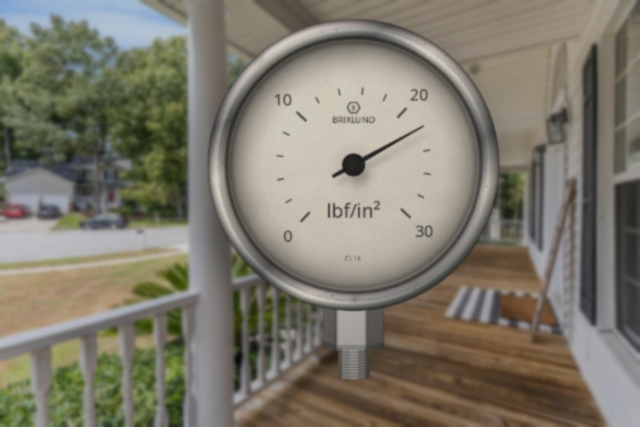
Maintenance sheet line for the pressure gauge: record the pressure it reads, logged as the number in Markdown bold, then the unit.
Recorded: **22** psi
